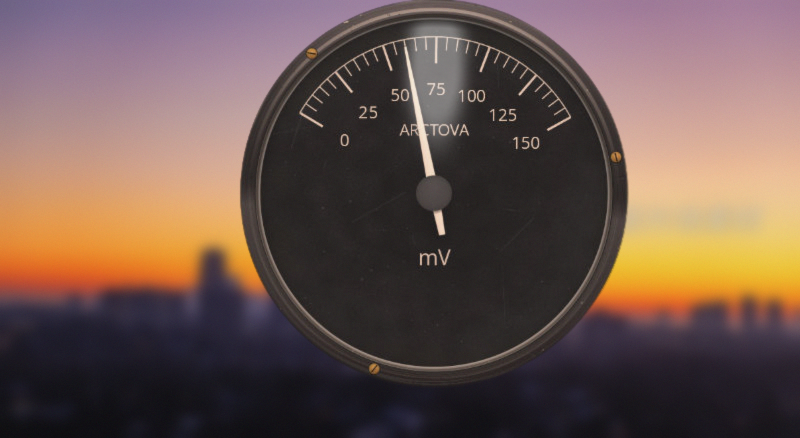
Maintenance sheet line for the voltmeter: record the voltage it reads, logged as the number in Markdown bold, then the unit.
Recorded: **60** mV
